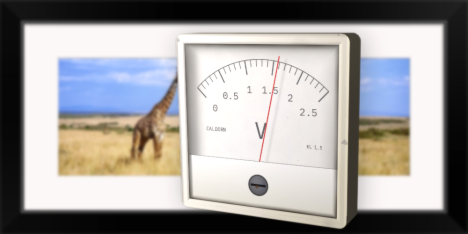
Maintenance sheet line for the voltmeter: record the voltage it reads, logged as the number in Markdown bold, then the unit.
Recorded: **1.6** V
